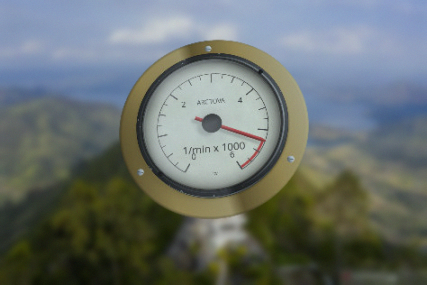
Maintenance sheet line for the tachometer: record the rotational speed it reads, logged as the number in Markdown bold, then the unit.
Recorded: **5250** rpm
